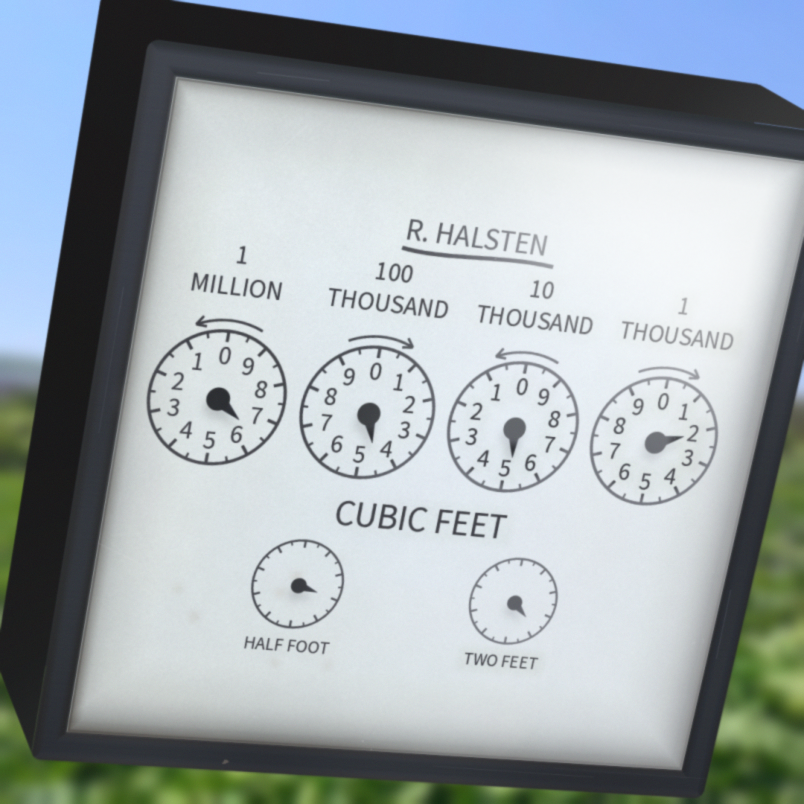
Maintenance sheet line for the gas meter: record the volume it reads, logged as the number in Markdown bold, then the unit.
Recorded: **645200** ft³
